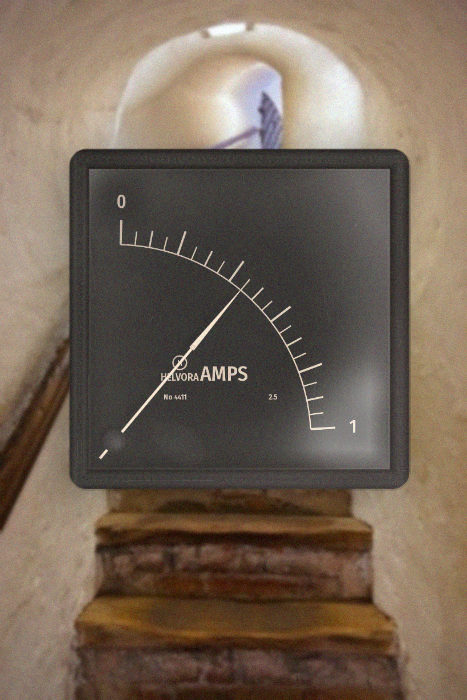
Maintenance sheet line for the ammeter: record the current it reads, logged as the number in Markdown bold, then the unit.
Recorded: **0.45** A
